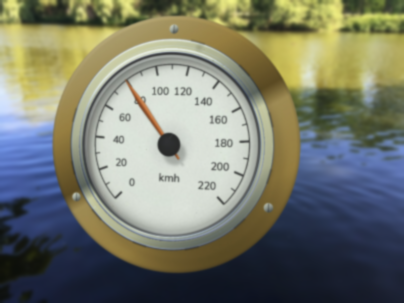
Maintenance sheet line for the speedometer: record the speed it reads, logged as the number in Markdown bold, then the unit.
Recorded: **80** km/h
